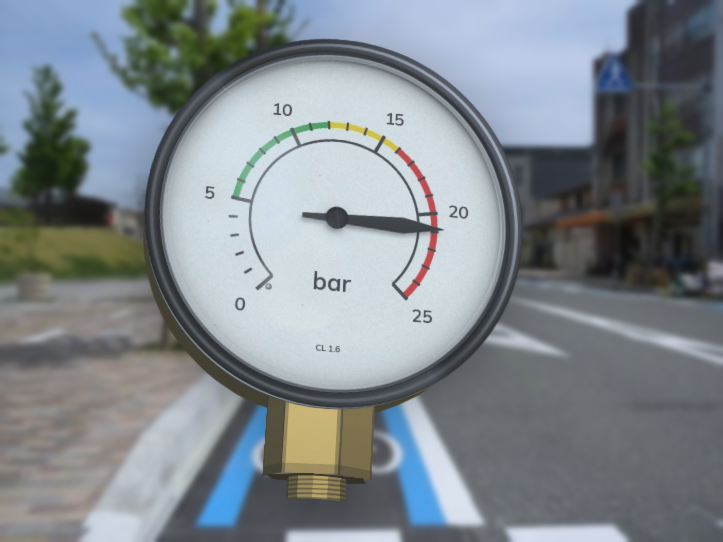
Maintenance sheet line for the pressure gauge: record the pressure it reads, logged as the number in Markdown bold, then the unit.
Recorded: **21** bar
